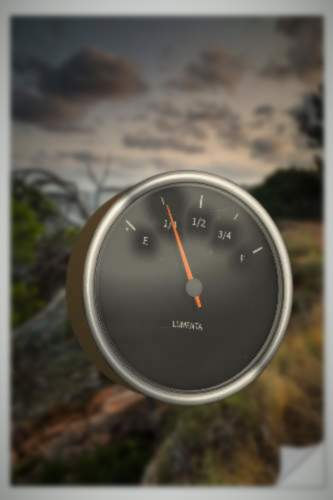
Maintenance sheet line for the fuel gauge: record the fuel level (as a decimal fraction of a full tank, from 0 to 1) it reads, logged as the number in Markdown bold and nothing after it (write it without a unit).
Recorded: **0.25**
